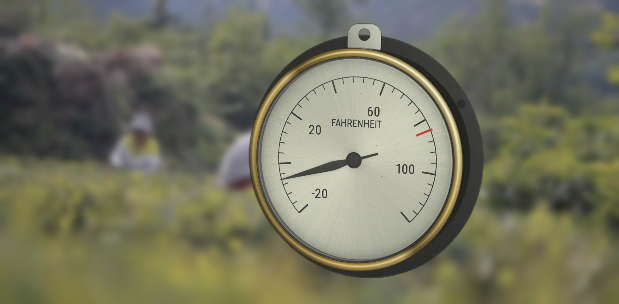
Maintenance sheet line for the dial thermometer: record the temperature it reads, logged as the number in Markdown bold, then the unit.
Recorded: **-6** °F
